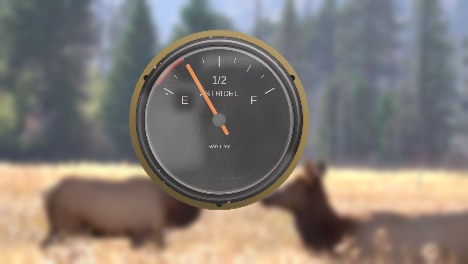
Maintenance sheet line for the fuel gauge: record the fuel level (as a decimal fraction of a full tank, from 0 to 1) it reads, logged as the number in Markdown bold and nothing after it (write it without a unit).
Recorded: **0.25**
